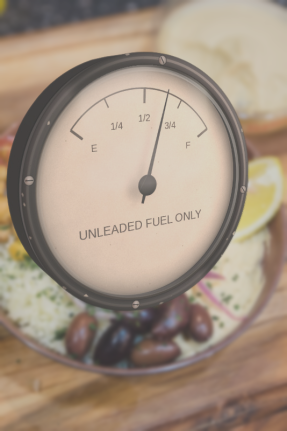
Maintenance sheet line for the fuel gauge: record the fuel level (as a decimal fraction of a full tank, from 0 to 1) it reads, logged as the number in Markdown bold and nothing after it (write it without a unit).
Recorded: **0.625**
